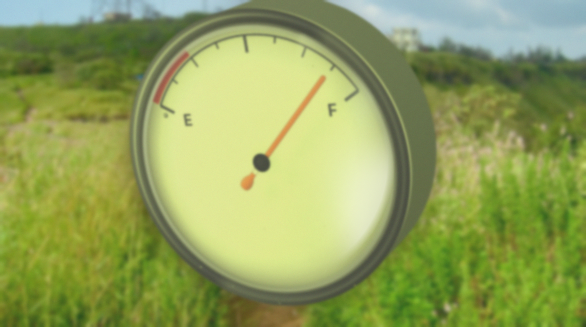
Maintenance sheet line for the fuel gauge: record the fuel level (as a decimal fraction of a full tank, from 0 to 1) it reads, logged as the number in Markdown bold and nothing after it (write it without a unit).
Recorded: **0.875**
